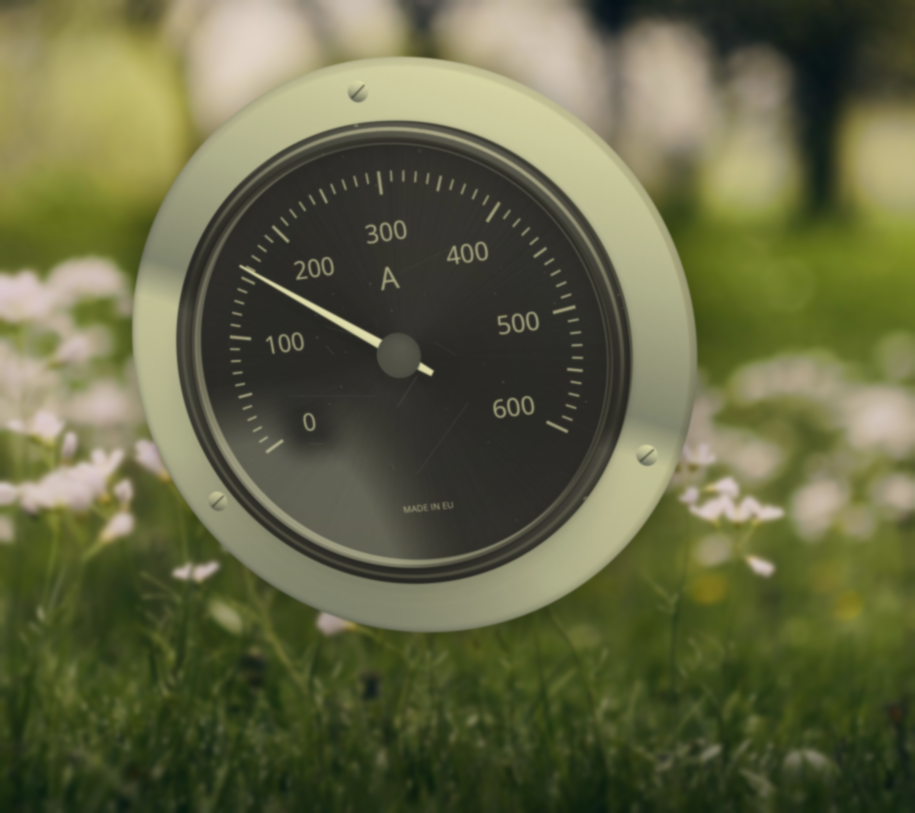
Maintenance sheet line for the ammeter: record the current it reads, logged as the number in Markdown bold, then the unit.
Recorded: **160** A
